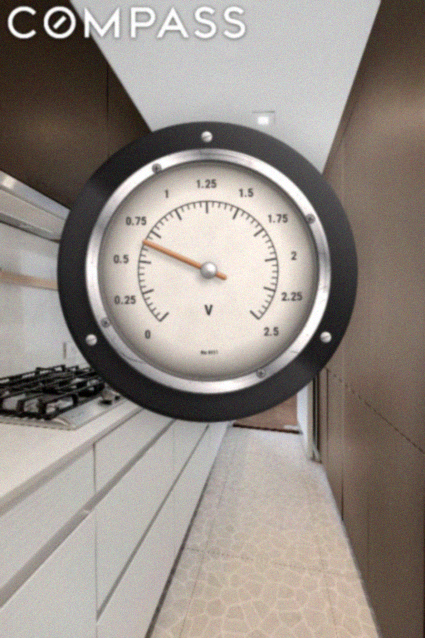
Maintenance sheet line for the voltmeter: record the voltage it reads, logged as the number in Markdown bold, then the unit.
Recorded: **0.65** V
